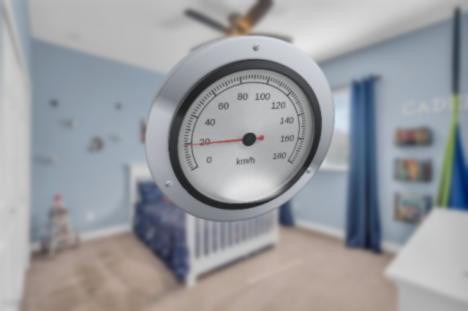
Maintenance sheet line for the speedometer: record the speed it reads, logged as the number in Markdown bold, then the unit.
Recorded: **20** km/h
